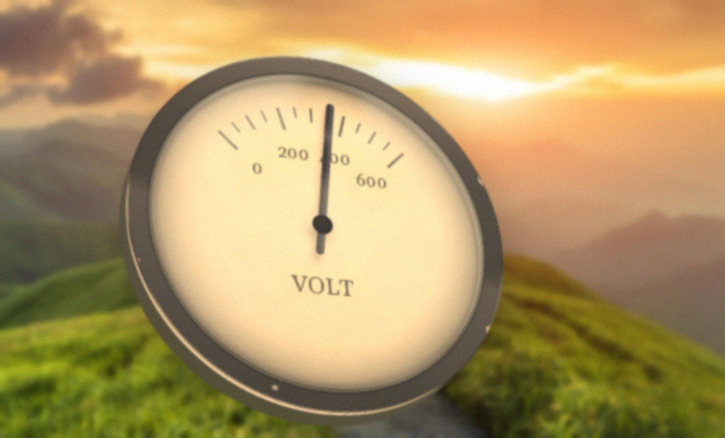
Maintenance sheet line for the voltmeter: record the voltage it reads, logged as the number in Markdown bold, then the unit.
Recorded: **350** V
